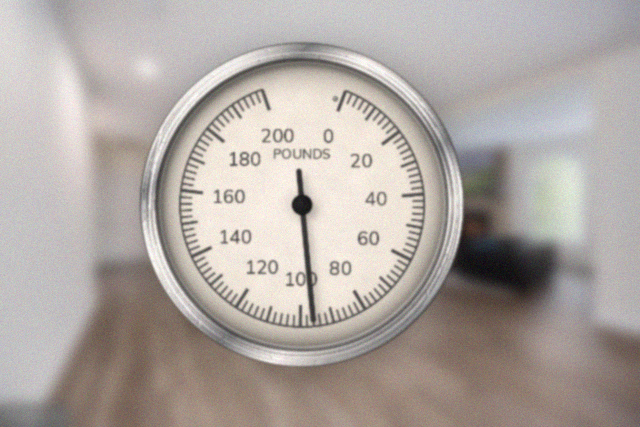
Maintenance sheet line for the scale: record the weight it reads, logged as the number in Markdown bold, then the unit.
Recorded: **96** lb
